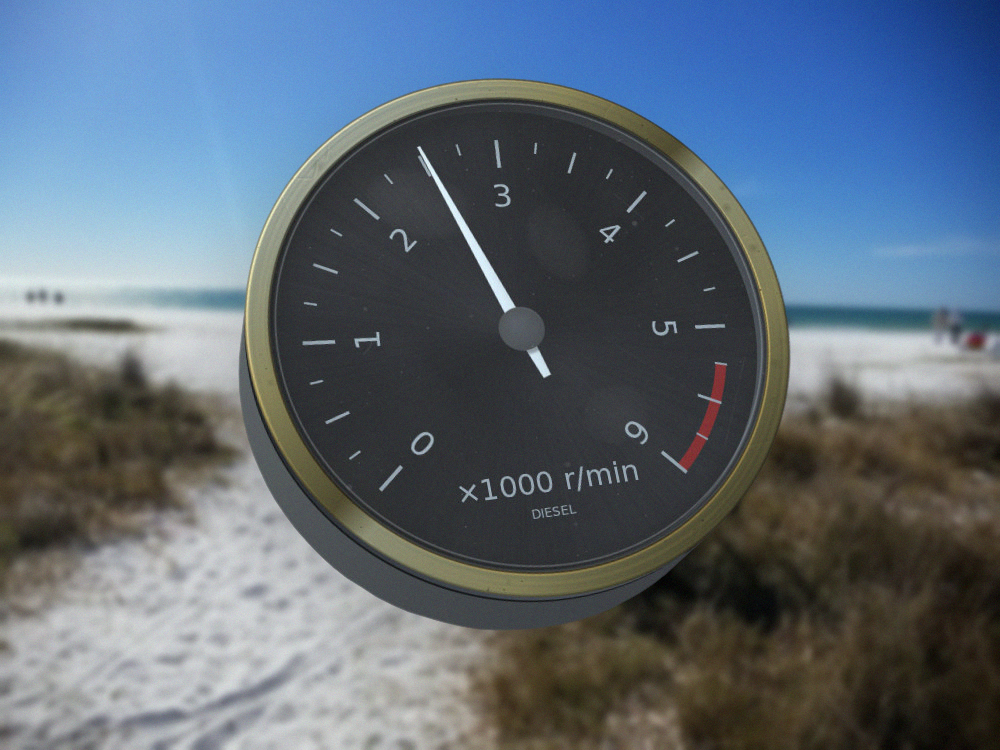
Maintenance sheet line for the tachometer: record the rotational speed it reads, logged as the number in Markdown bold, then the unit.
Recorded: **2500** rpm
